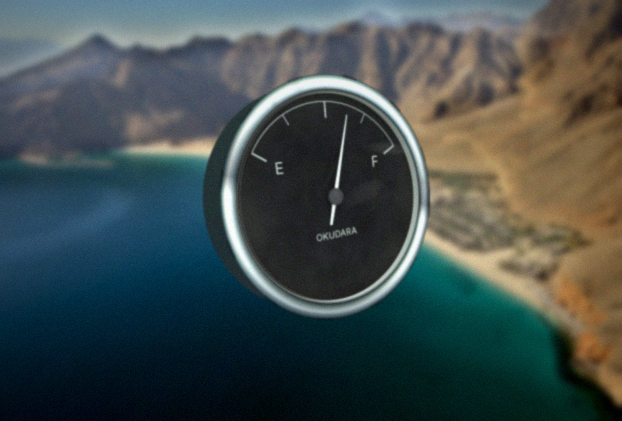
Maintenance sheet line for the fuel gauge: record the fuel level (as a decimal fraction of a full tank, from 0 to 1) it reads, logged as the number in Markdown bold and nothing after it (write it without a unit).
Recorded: **0.625**
